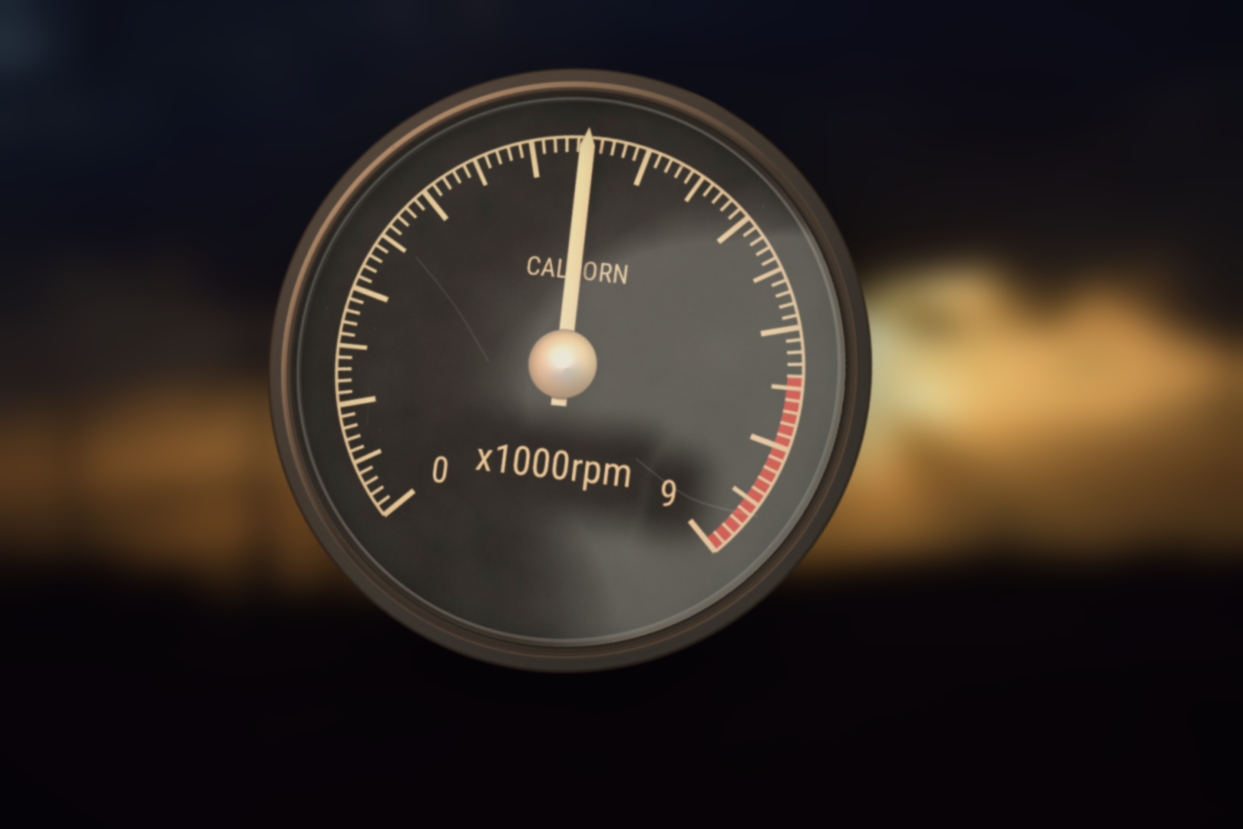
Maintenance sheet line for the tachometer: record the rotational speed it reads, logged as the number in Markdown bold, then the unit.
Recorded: **4500** rpm
